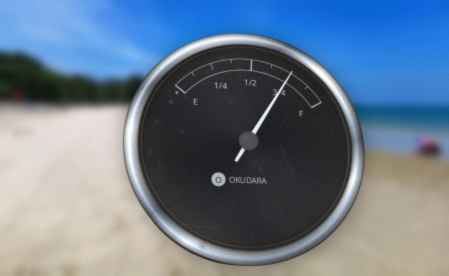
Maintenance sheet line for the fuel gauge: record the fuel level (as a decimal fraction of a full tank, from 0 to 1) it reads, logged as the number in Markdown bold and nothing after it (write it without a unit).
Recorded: **0.75**
